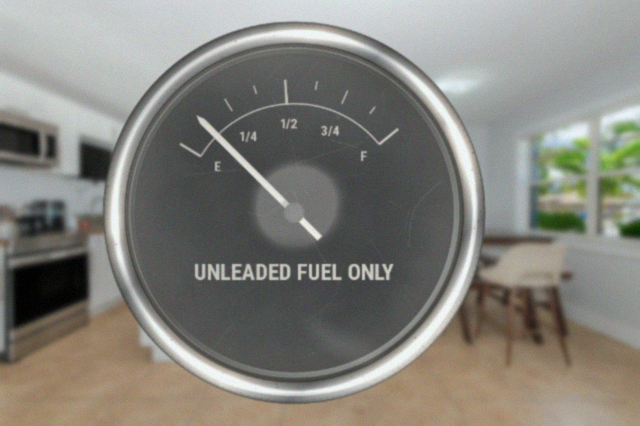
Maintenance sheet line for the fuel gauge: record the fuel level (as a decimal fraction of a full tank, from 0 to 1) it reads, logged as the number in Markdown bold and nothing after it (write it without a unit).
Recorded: **0.125**
